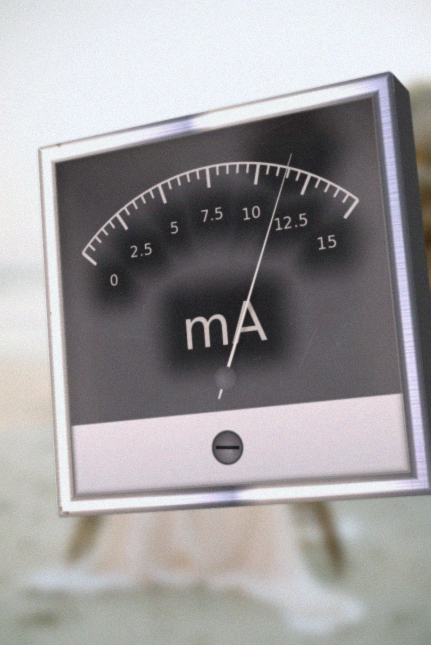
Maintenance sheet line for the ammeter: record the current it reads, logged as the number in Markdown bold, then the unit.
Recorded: **11.5** mA
